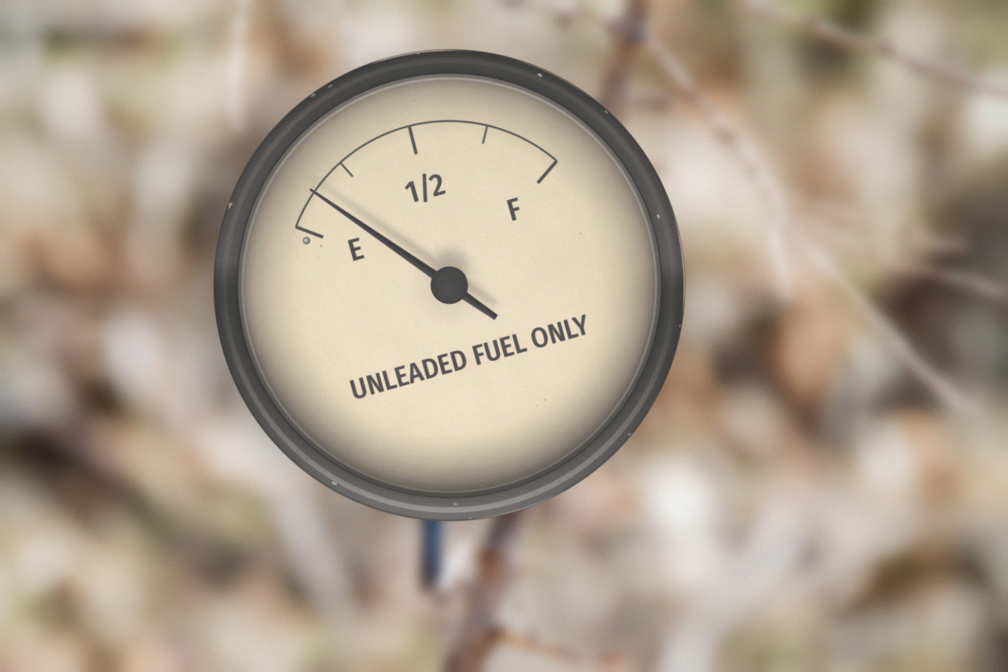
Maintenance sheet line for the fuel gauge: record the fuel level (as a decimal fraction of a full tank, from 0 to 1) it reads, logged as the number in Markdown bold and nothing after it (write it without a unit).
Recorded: **0.125**
